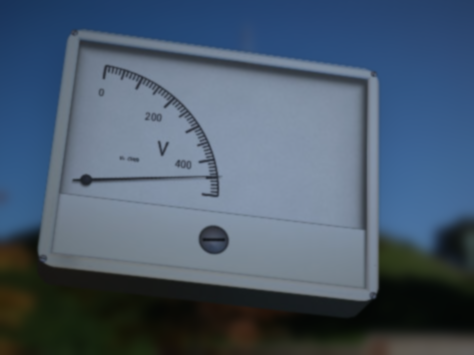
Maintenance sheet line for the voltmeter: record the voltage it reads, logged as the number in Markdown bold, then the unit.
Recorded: **450** V
